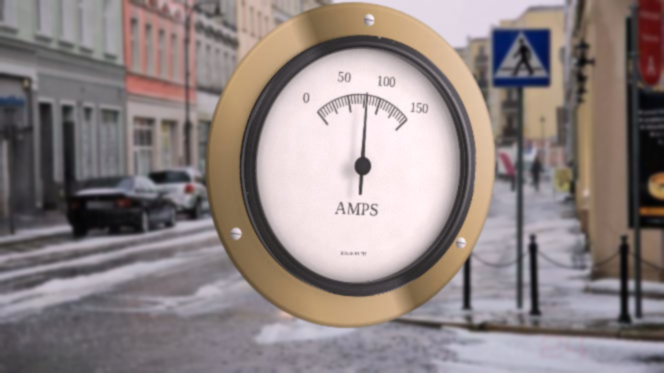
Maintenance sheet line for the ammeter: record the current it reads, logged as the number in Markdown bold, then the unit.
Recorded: **75** A
